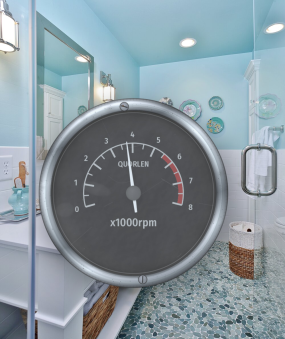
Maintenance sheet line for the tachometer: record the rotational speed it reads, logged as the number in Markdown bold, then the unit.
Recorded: **3750** rpm
